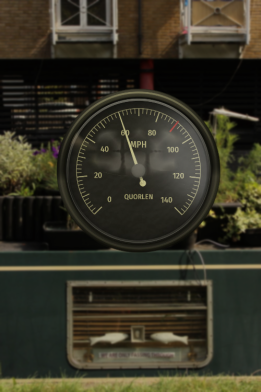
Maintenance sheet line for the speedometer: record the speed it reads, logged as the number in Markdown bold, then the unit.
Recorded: **60** mph
